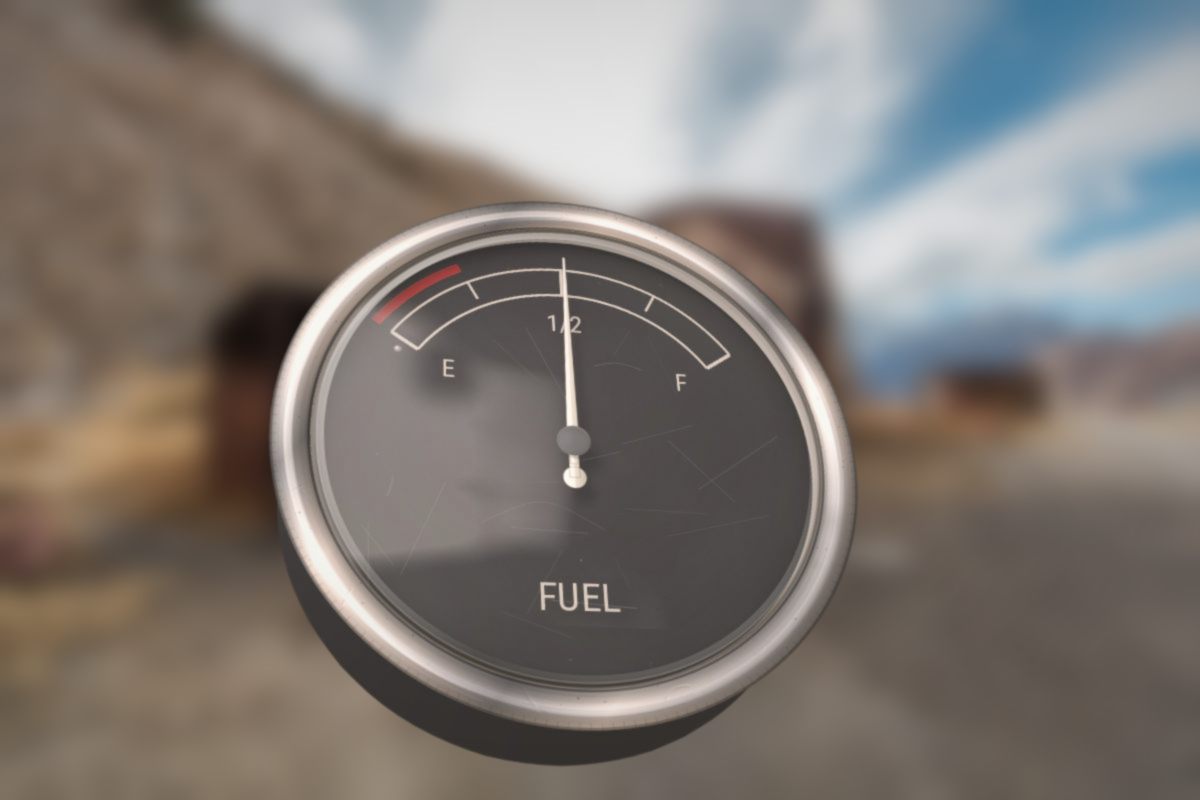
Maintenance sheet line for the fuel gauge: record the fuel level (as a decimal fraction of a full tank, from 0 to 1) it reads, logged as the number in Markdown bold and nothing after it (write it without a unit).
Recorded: **0.5**
